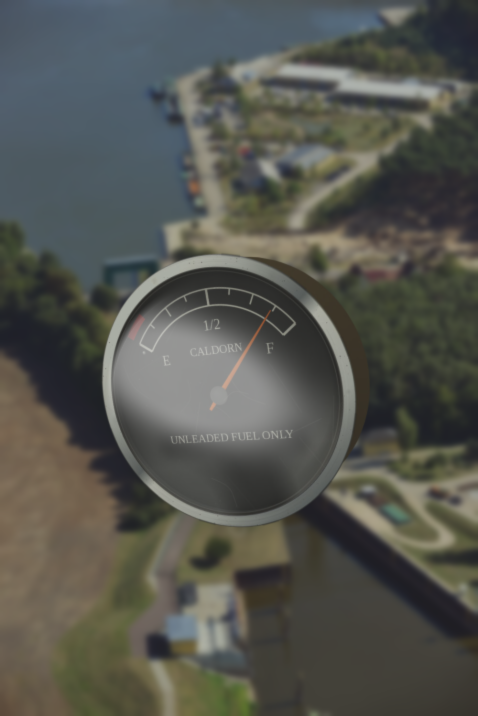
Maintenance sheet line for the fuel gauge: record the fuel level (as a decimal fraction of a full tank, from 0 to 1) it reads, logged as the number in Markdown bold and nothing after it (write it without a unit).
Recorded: **0.875**
